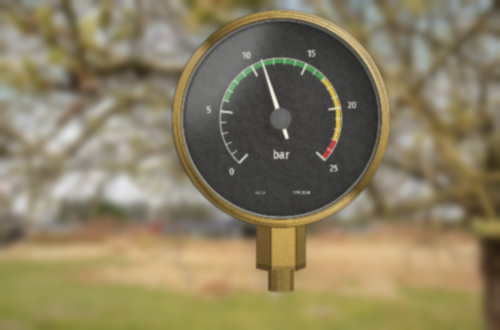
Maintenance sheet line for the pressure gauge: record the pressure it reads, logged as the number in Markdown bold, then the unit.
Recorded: **11** bar
